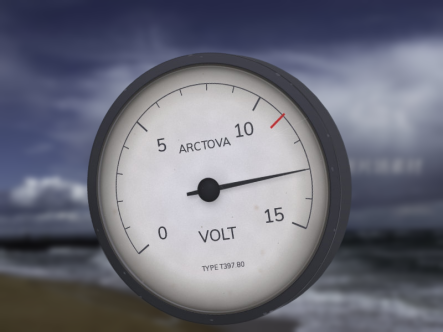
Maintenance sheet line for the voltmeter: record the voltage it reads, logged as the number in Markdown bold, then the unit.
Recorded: **13** V
